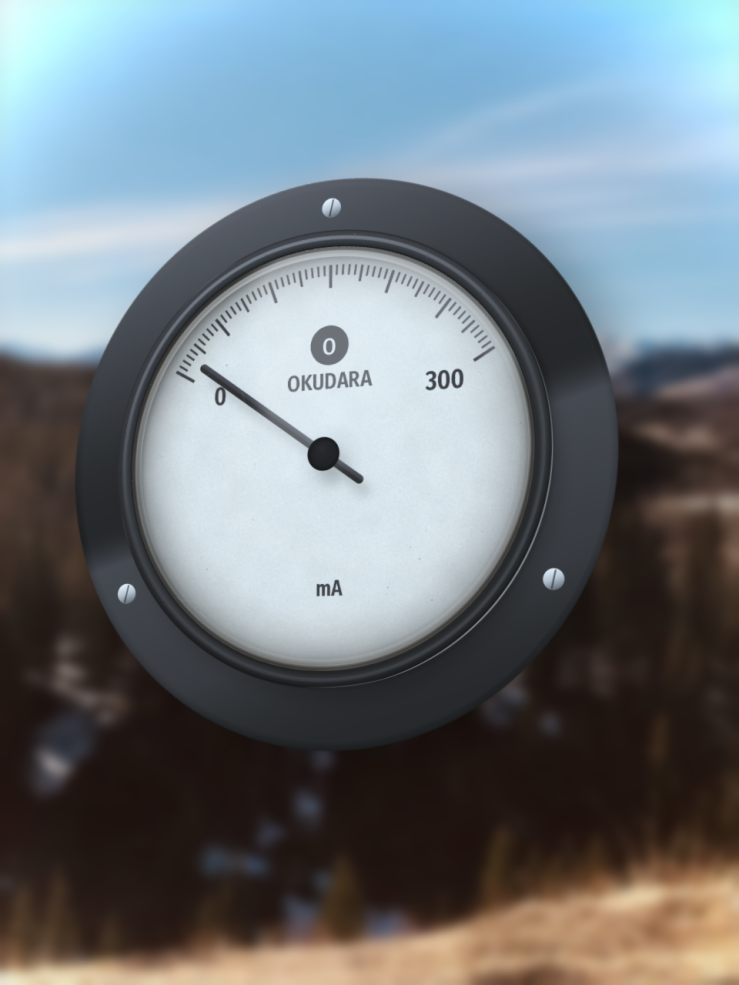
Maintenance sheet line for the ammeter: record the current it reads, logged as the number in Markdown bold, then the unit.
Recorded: **15** mA
